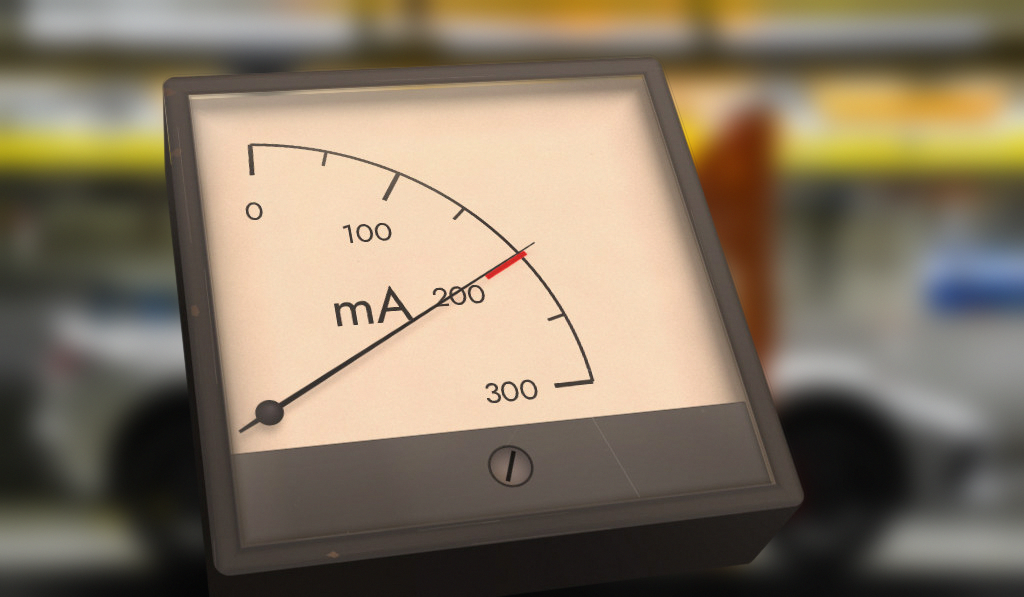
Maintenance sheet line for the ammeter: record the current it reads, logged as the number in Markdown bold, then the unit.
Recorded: **200** mA
